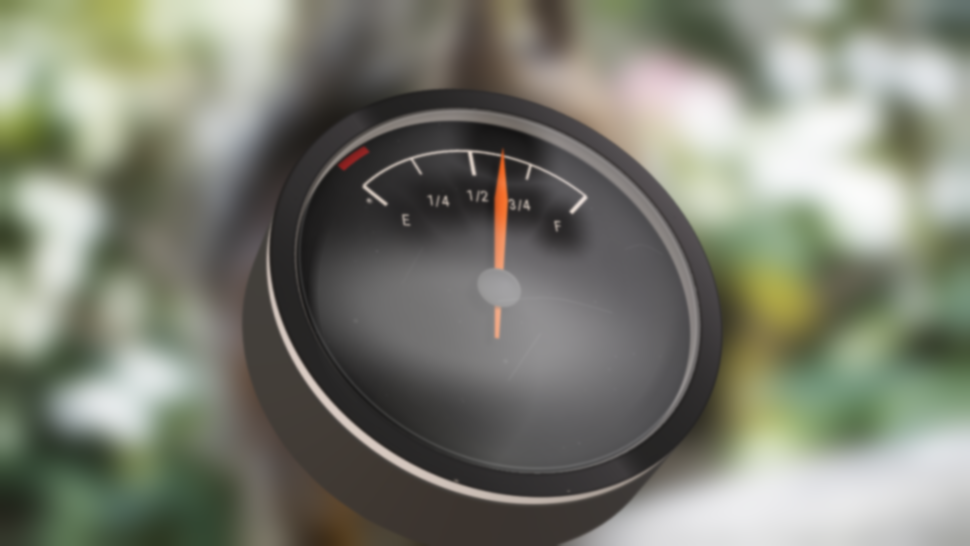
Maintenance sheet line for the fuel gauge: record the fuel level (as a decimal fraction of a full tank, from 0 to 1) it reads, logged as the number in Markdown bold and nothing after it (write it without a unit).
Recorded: **0.625**
